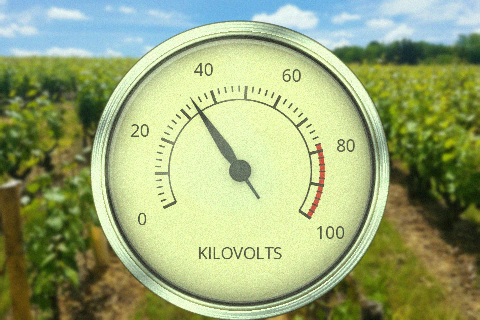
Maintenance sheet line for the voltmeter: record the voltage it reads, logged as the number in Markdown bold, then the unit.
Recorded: **34** kV
